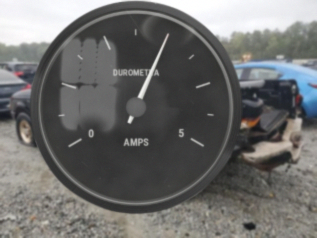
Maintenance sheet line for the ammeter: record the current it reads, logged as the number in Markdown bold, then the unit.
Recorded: **3** A
